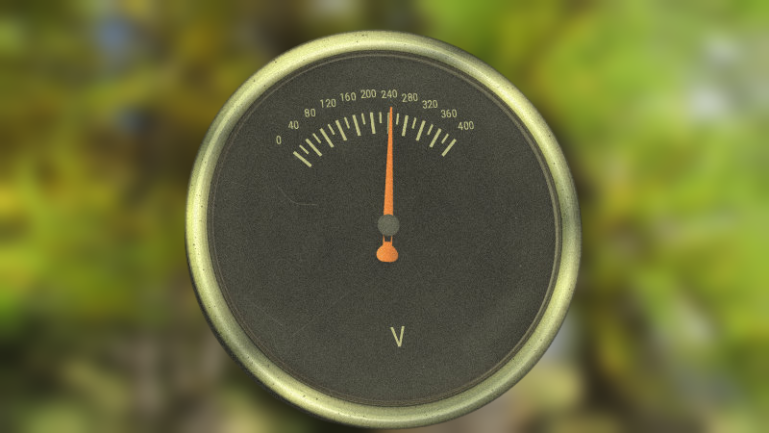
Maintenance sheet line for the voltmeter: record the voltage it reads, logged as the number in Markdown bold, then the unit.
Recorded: **240** V
